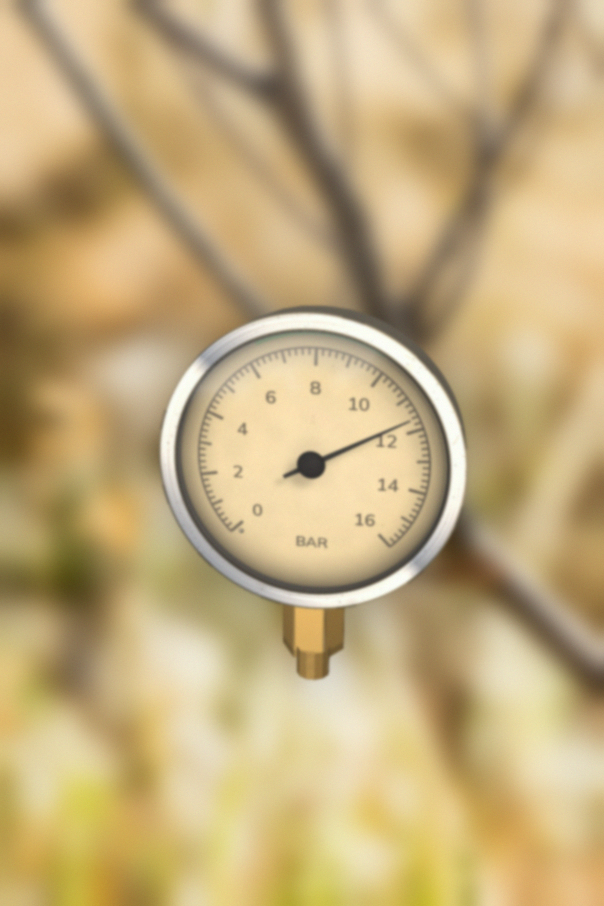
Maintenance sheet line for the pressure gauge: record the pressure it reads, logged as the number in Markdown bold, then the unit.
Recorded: **11.6** bar
